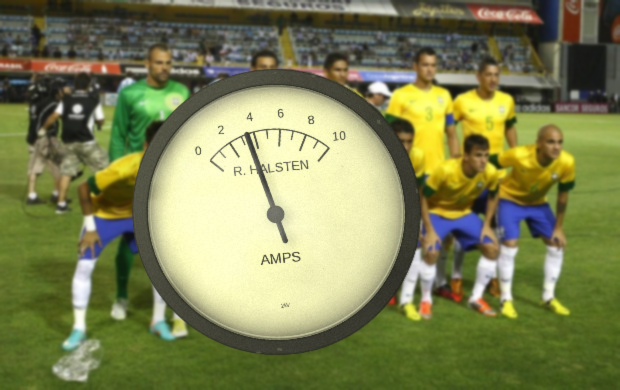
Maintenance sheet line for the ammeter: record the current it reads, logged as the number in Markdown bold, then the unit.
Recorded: **3.5** A
